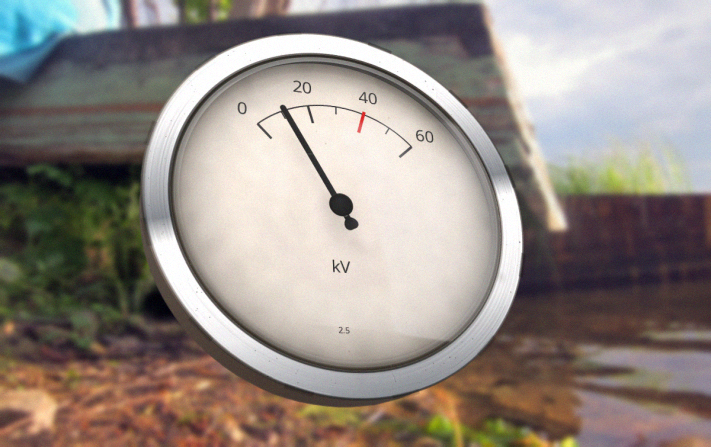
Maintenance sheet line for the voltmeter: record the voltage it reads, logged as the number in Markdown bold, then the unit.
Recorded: **10** kV
